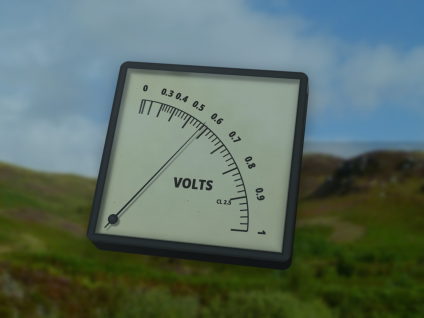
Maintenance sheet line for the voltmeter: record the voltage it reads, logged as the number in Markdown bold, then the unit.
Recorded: **0.58** V
